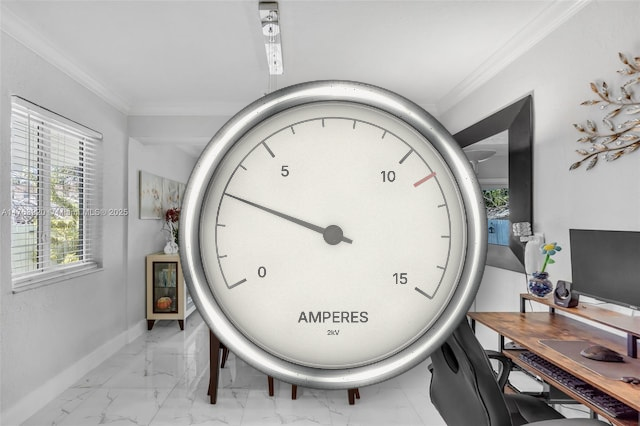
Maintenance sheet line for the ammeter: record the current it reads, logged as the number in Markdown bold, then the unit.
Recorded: **3** A
